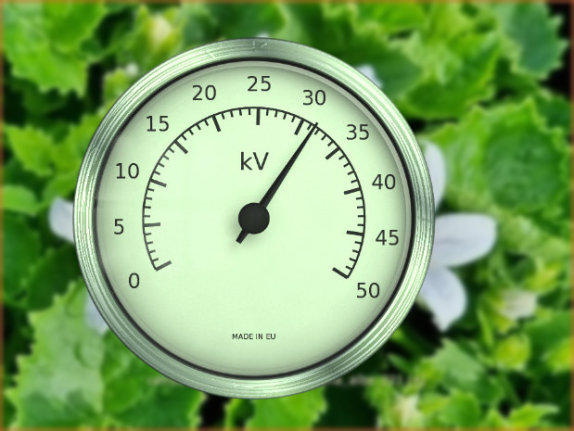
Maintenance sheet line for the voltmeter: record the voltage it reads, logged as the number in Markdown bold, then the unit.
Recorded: **31.5** kV
